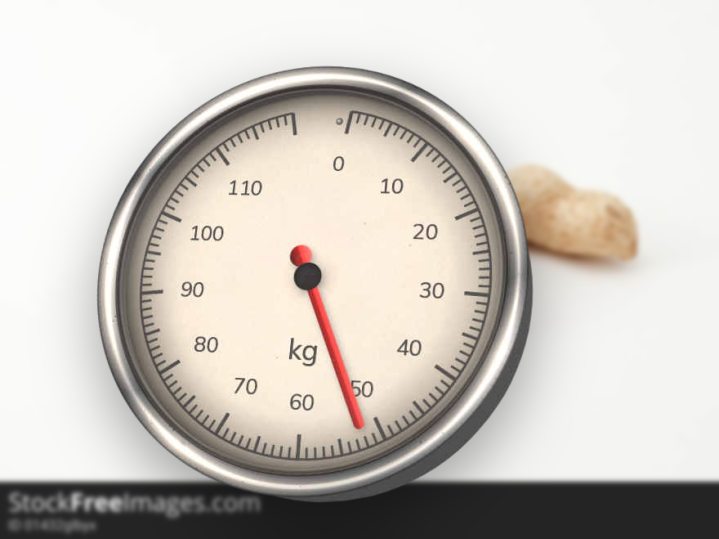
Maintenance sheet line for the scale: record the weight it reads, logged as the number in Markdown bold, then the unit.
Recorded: **52** kg
